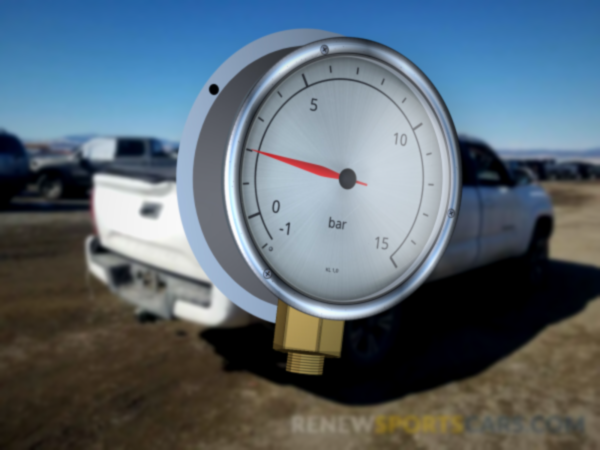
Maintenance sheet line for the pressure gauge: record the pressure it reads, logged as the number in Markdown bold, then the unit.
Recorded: **2** bar
